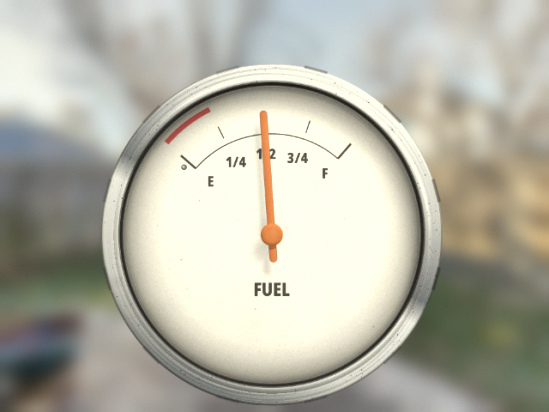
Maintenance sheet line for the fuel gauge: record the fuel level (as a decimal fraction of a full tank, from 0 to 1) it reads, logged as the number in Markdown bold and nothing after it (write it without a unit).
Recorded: **0.5**
